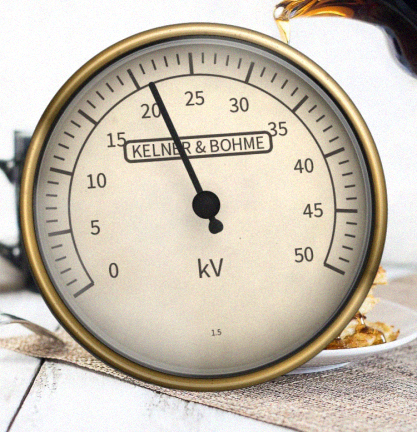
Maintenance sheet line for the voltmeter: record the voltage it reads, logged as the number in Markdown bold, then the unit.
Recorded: **21** kV
